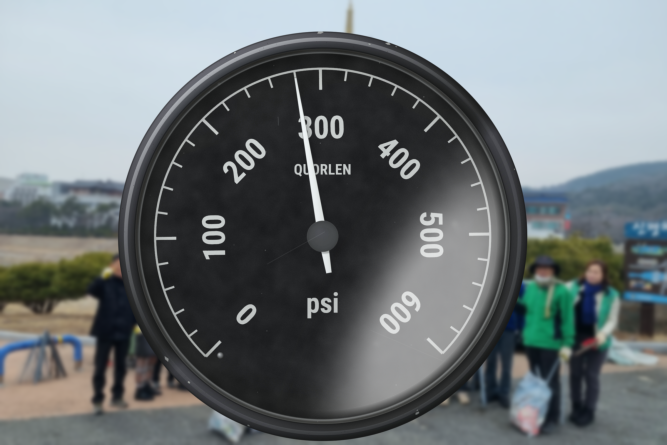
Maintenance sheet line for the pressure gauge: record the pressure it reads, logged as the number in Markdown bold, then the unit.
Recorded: **280** psi
